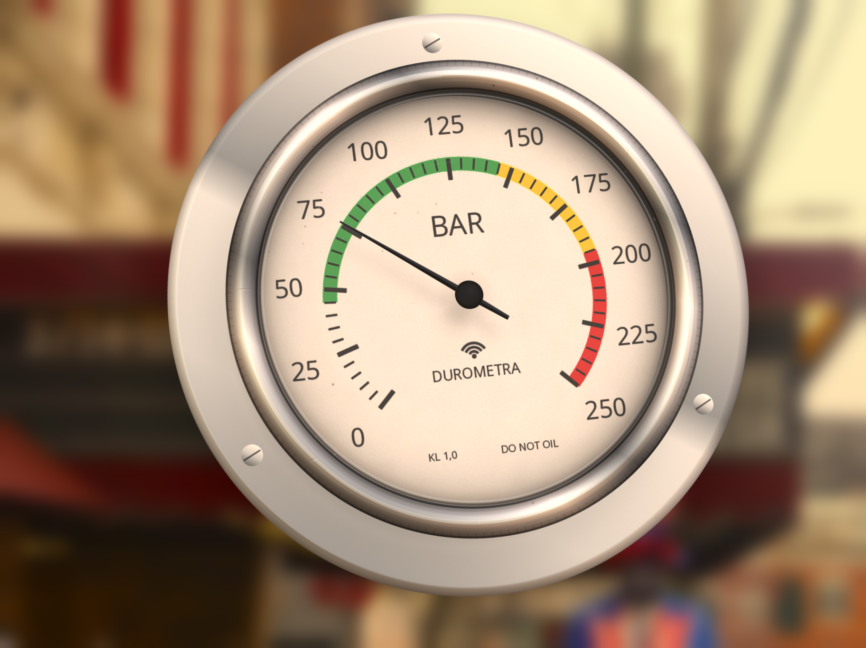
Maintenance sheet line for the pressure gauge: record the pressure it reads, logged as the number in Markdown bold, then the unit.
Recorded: **75** bar
